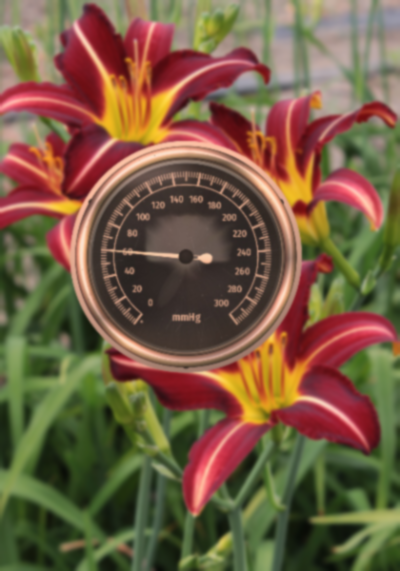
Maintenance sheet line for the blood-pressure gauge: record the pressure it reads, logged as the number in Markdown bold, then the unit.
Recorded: **60** mmHg
